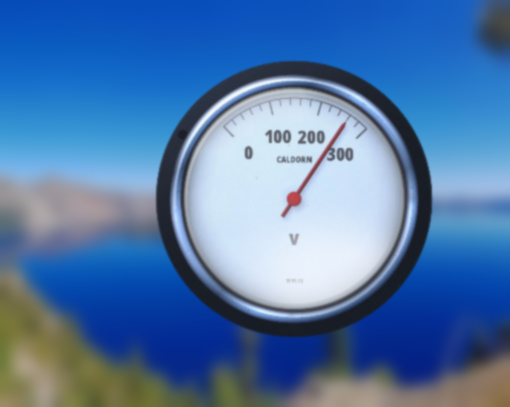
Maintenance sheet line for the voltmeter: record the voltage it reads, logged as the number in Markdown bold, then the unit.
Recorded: **260** V
